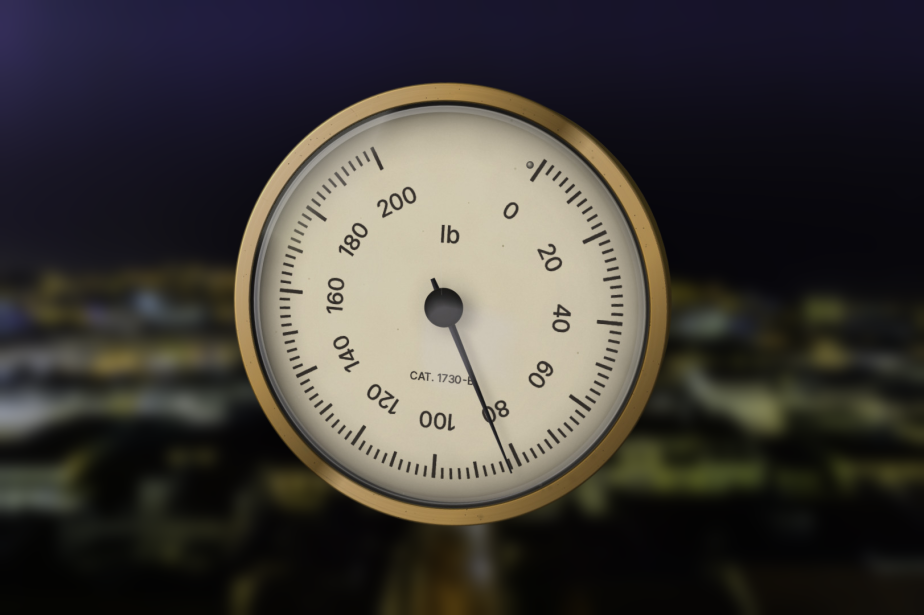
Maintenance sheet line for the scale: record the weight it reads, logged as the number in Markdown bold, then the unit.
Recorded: **82** lb
